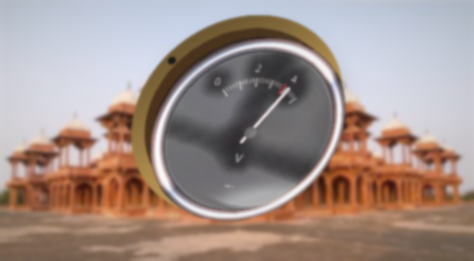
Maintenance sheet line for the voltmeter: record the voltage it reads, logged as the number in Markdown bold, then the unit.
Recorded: **4** V
